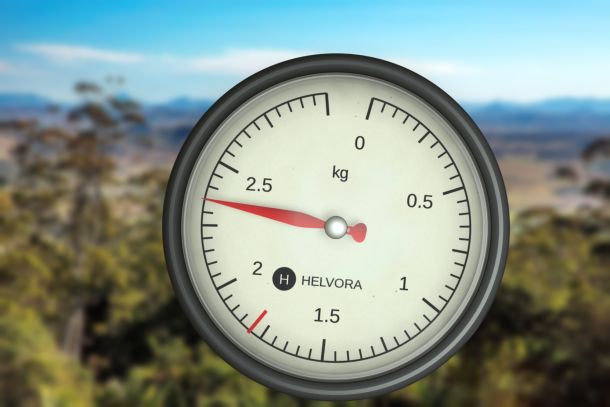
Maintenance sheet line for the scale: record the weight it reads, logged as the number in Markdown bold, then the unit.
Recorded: **2.35** kg
